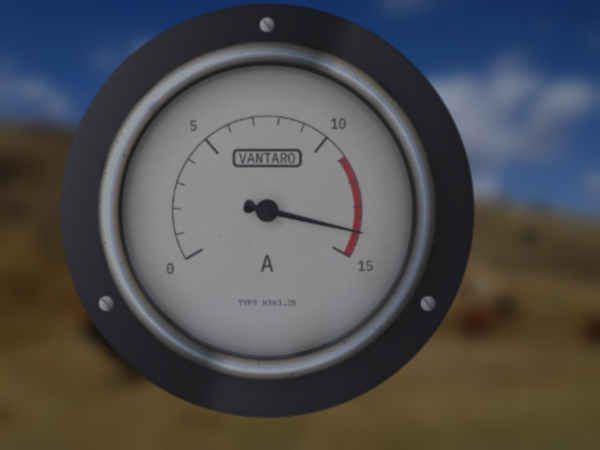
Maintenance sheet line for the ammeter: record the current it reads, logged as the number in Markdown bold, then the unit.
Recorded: **14** A
